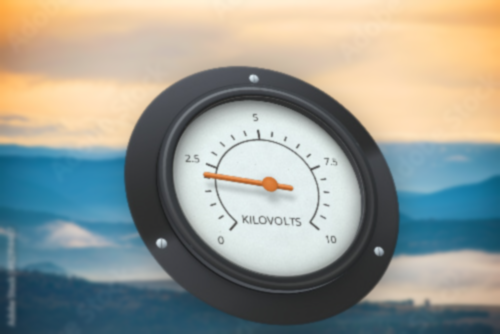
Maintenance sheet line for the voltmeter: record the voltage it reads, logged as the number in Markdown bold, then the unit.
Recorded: **2** kV
